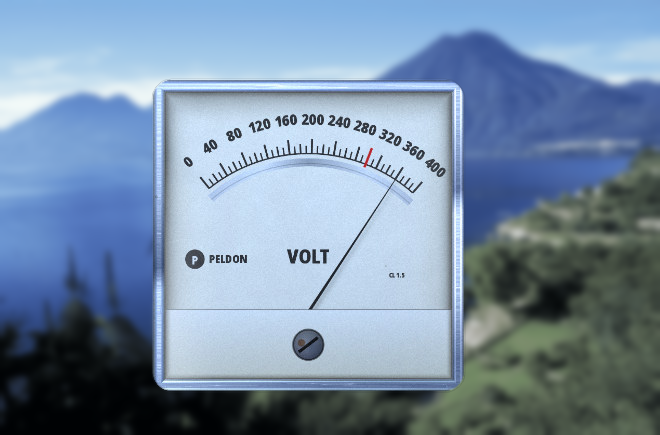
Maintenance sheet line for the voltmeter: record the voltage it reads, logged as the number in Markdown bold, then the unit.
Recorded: **360** V
